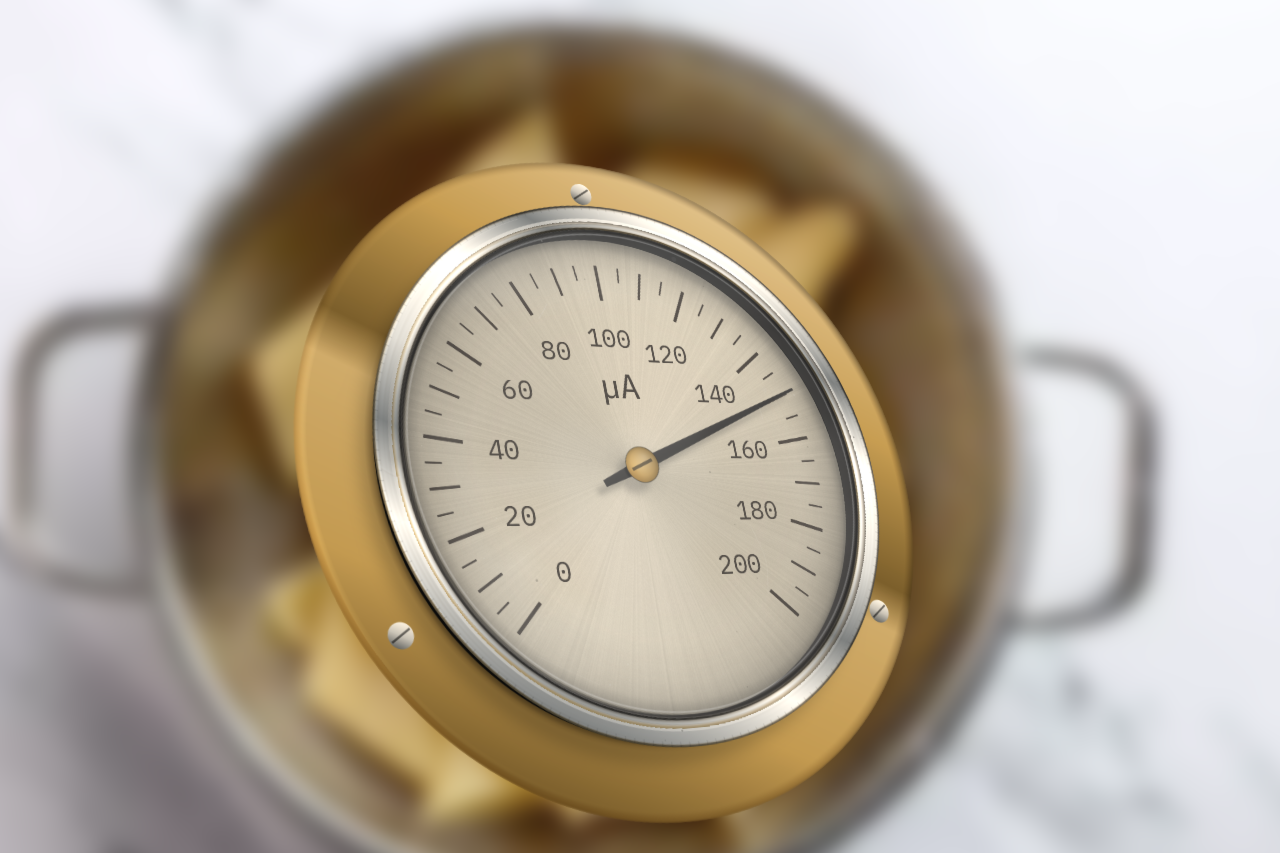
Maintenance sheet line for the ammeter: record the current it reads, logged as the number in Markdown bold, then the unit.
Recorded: **150** µA
